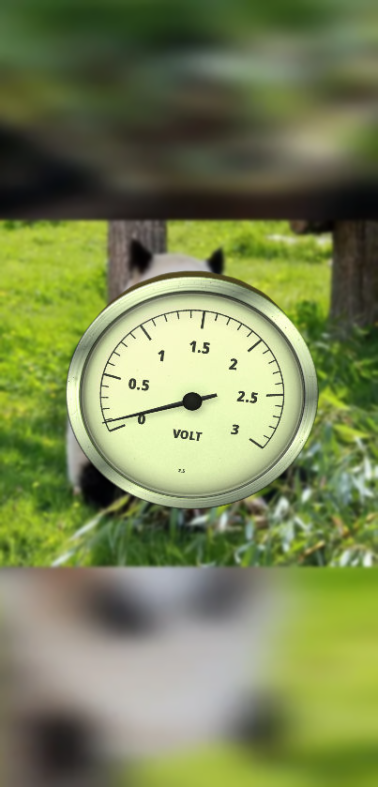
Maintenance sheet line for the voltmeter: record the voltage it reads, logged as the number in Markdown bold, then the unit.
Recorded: **0.1** V
